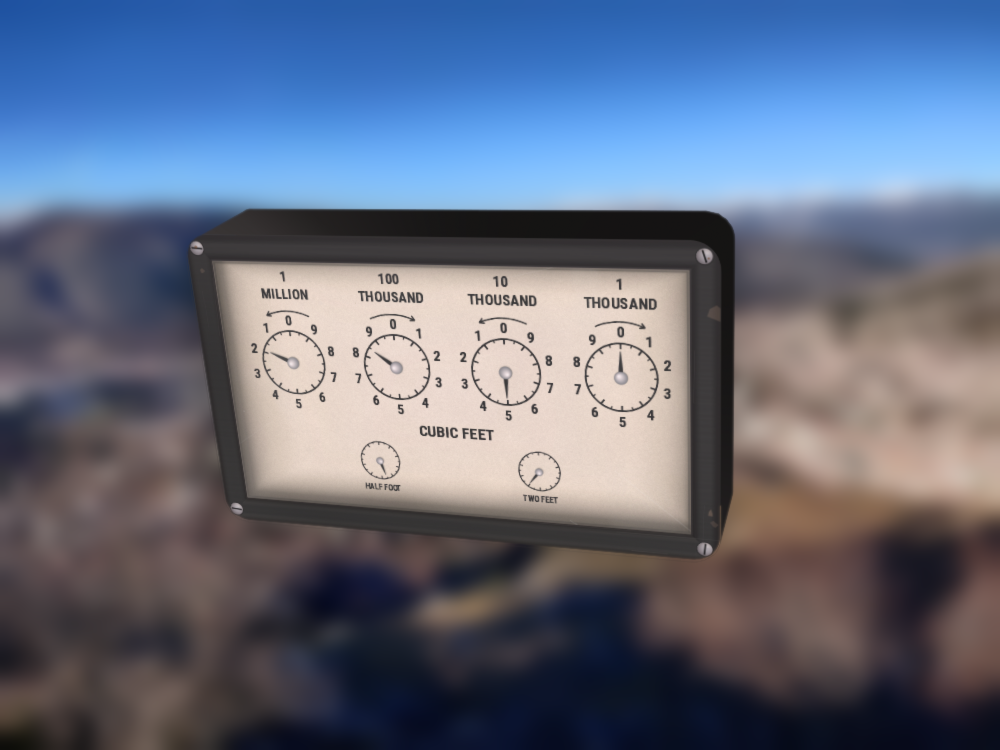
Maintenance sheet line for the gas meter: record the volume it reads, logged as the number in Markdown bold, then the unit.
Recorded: **185000** ft³
